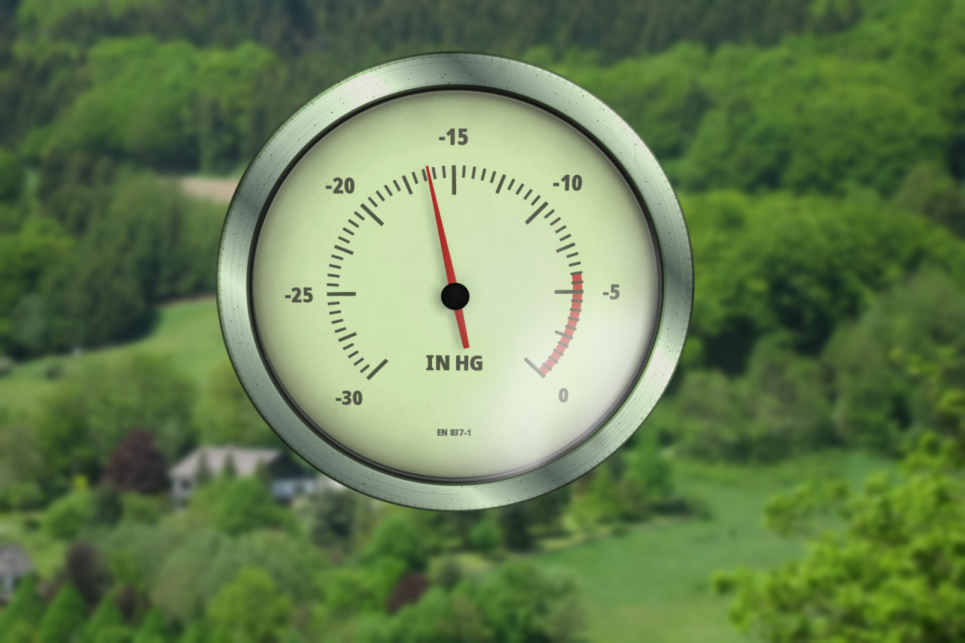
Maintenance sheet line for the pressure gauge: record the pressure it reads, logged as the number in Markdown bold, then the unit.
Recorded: **-16.25** inHg
